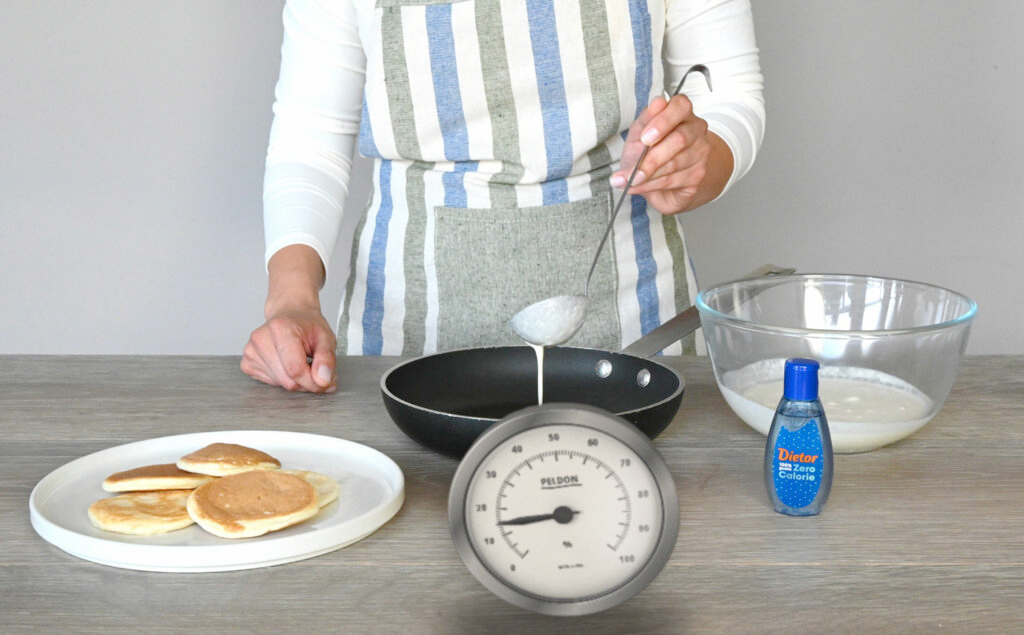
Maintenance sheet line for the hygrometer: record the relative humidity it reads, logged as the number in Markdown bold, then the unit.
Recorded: **15** %
